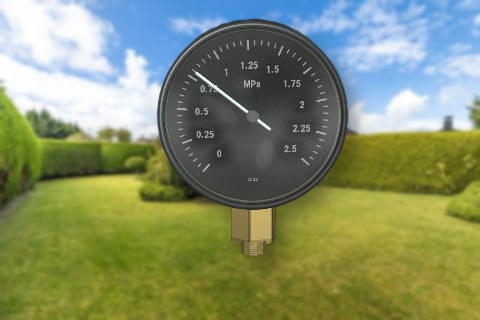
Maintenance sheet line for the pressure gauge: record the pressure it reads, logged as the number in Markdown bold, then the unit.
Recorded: **0.8** MPa
